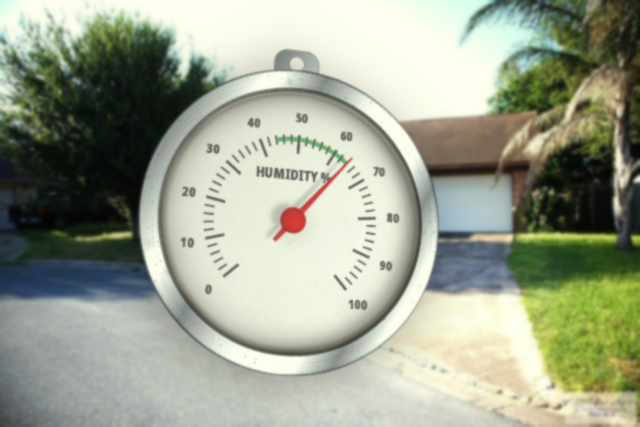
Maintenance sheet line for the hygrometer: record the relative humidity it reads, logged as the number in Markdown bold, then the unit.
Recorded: **64** %
